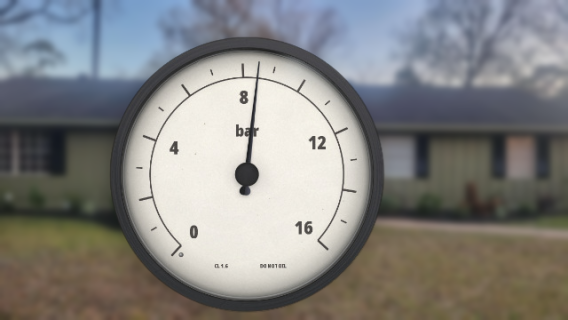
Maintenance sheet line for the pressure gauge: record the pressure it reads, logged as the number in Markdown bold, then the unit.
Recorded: **8.5** bar
